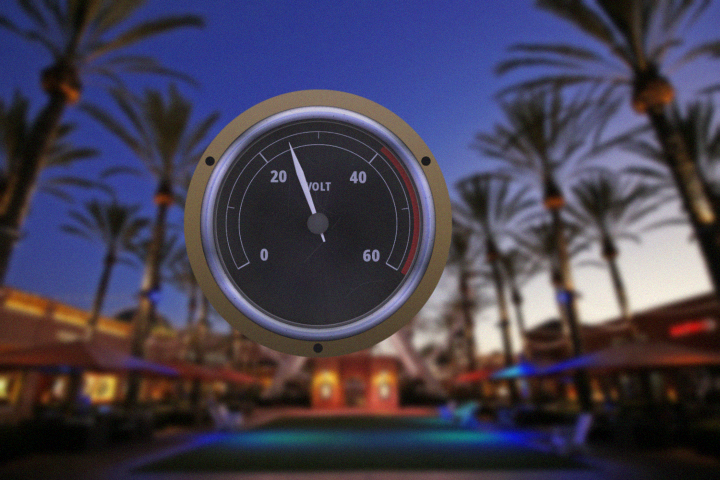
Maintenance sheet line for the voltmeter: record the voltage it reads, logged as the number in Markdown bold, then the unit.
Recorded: **25** V
